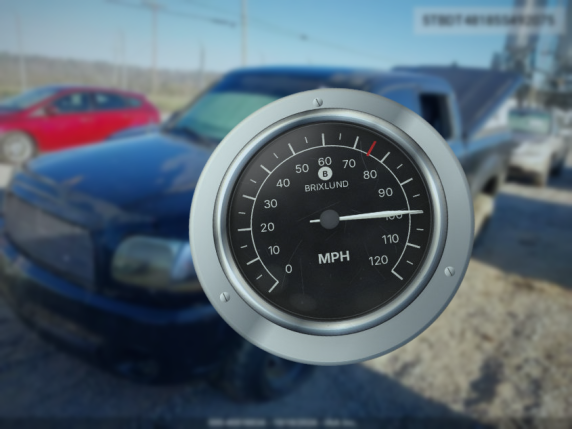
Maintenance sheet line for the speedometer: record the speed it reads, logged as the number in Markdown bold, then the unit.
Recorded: **100** mph
